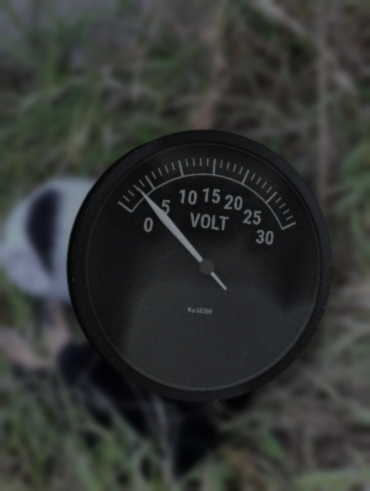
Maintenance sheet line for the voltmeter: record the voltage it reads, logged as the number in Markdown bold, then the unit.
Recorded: **3** V
